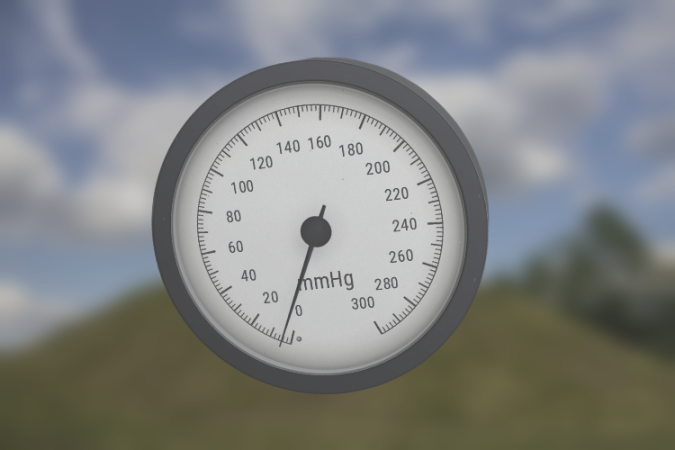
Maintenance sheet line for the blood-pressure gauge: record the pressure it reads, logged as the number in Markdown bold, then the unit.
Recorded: **4** mmHg
